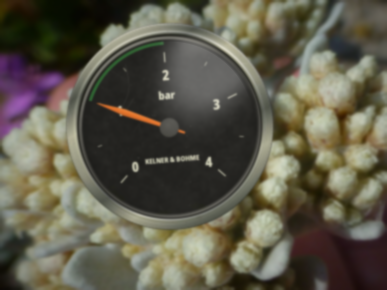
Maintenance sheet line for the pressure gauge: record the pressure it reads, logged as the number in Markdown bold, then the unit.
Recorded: **1** bar
